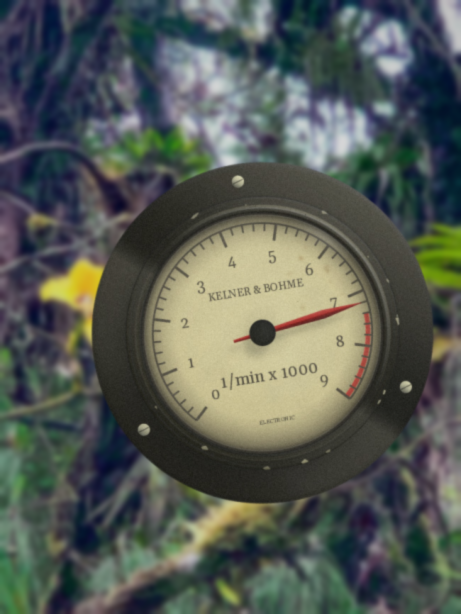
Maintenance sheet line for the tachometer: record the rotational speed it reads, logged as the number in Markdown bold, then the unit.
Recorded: **7200** rpm
